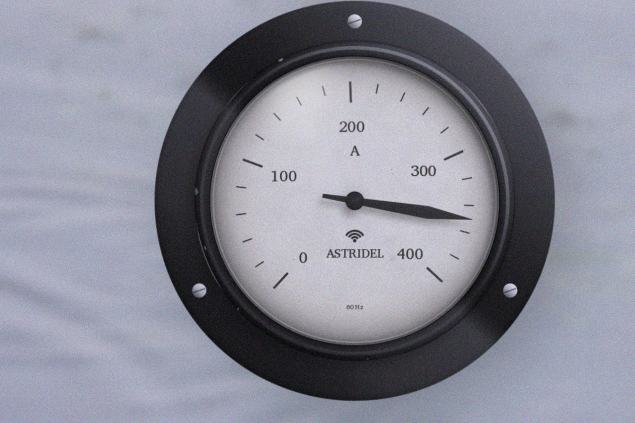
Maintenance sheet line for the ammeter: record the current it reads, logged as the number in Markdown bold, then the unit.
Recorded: **350** A
